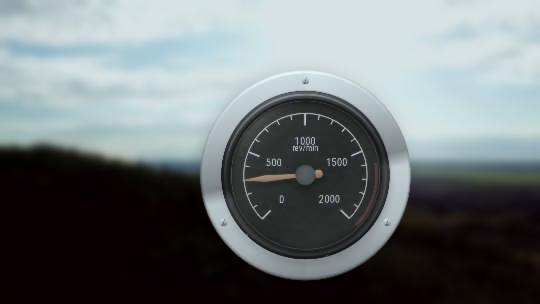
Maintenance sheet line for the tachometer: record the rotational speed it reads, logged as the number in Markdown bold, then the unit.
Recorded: **300** rpm
